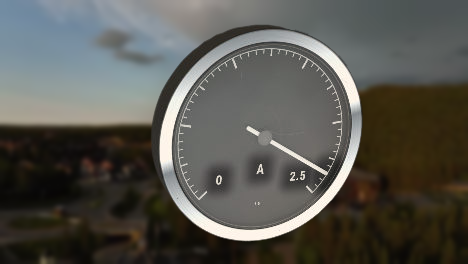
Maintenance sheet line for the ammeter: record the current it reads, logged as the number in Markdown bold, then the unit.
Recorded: **2.35** A
